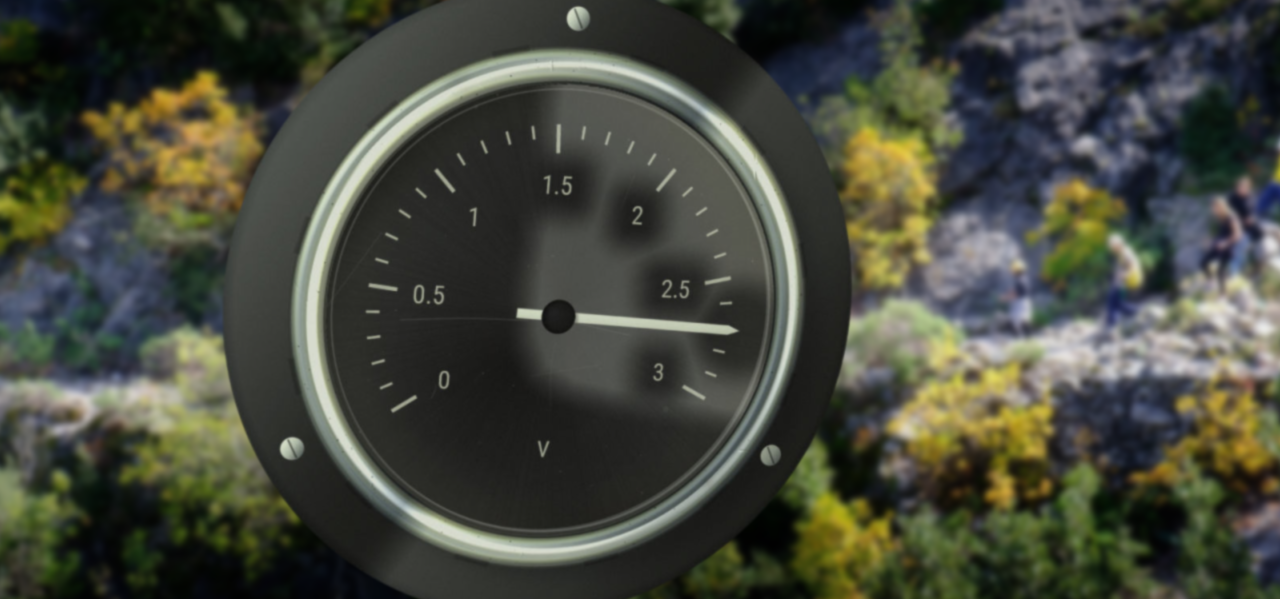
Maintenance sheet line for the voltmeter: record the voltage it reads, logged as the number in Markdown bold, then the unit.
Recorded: **2.7** V
